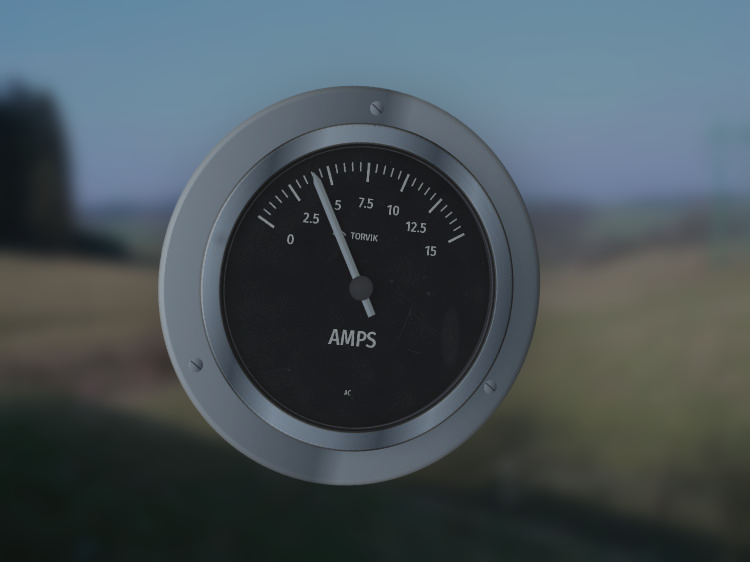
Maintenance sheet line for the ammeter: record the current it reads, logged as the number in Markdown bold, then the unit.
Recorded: **4** A
